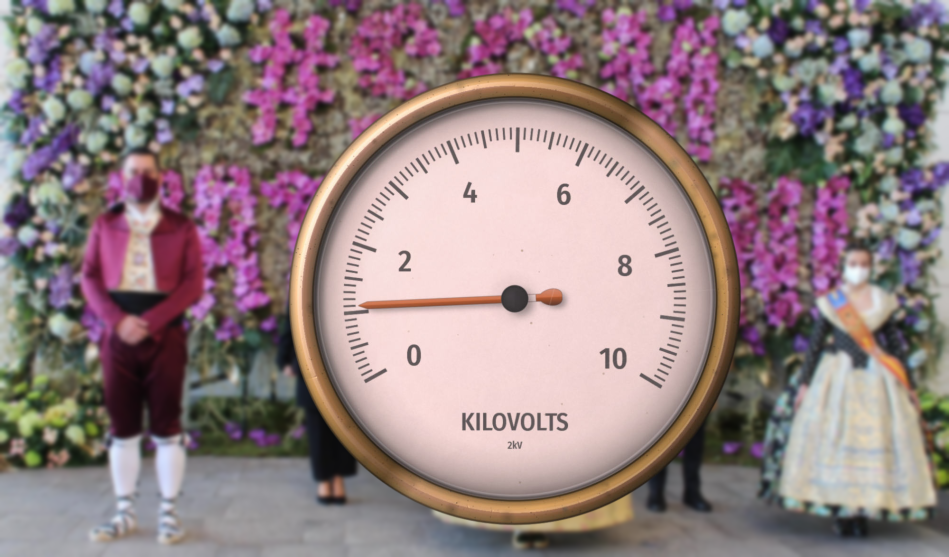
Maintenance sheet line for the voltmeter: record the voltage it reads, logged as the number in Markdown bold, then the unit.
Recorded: **1.1** kV
